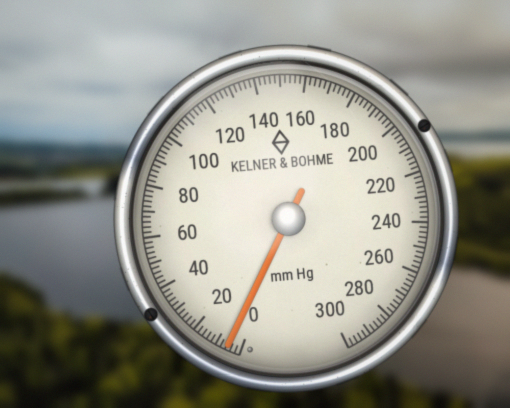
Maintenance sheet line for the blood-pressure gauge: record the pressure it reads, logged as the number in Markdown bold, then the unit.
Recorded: **6** mmHg
